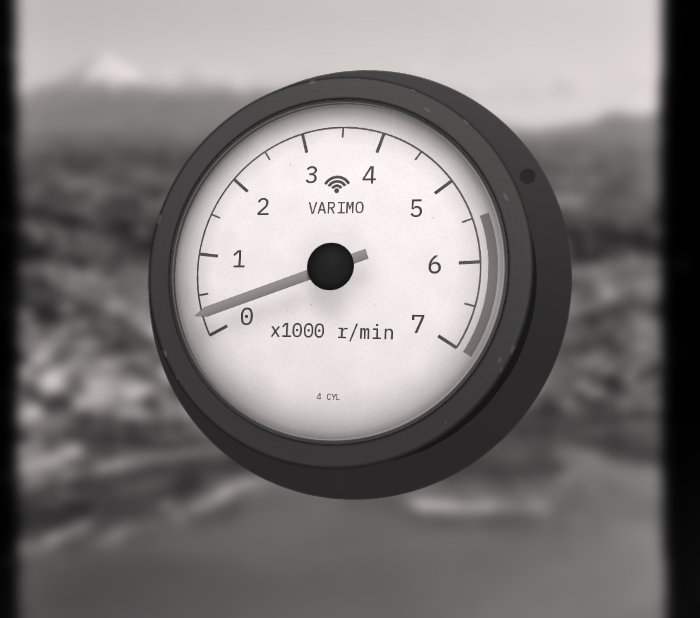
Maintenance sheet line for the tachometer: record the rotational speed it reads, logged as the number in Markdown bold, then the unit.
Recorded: **250** rpm
